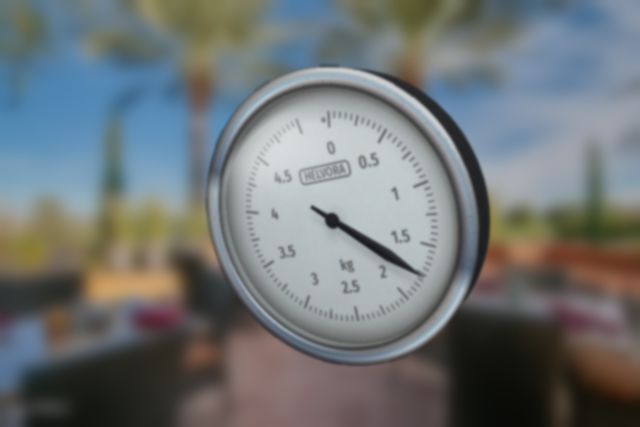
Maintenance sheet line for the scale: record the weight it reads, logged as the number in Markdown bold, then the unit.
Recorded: **1.75** kg
